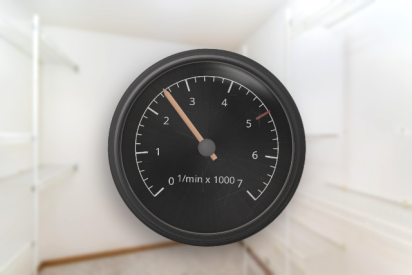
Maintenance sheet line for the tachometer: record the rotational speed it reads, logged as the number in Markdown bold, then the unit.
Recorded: **2500** rpm
